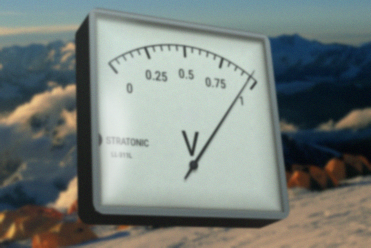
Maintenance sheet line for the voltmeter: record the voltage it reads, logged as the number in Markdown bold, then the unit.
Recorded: **0.95** V
